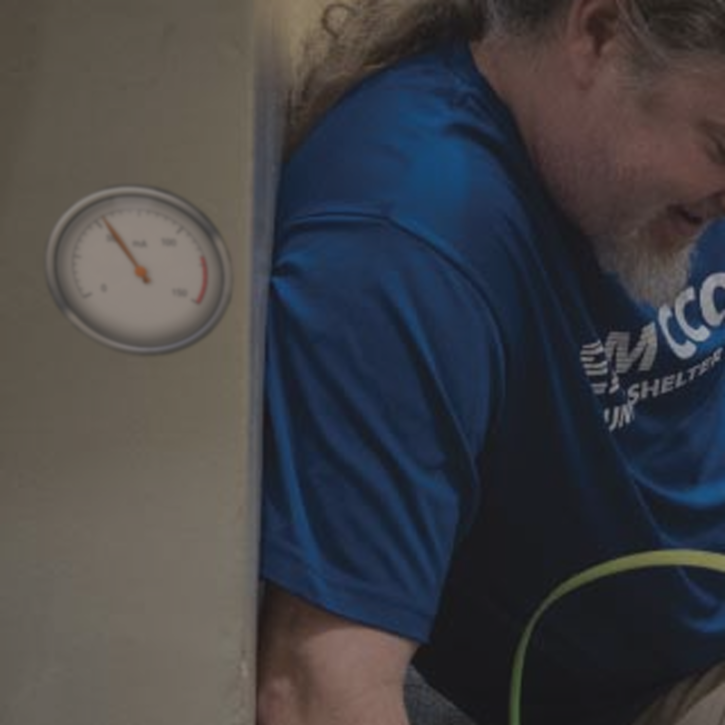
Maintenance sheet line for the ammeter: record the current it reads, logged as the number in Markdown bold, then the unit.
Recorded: **55** mA
